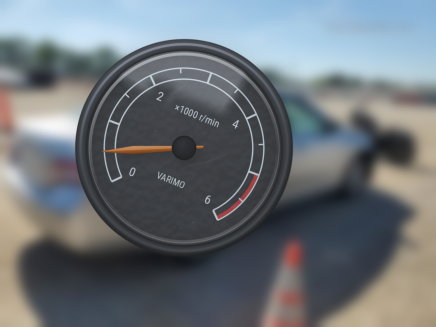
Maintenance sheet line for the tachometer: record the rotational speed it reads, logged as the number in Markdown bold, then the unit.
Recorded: **500** rpm
